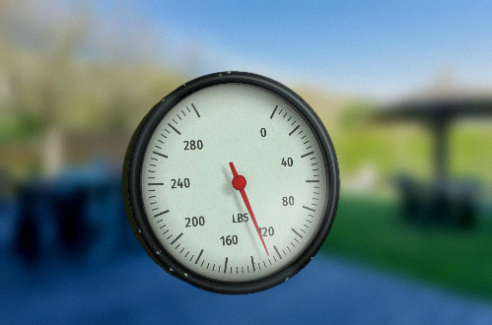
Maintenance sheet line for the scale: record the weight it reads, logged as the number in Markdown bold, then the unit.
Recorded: **128** lb
